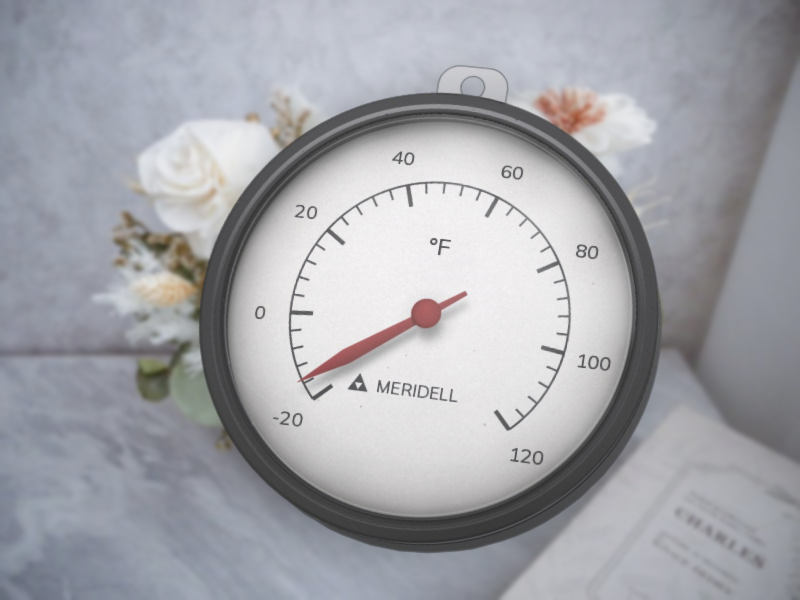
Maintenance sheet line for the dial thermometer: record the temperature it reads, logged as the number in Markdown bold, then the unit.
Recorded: **-16** °F
